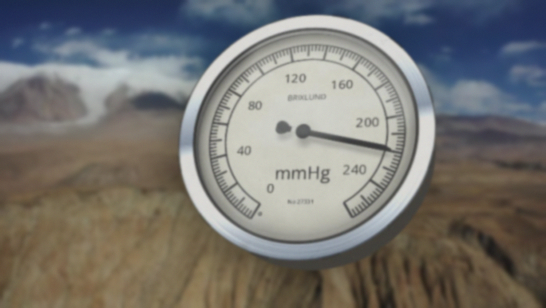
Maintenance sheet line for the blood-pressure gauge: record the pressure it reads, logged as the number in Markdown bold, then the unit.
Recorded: **220** mmHg
